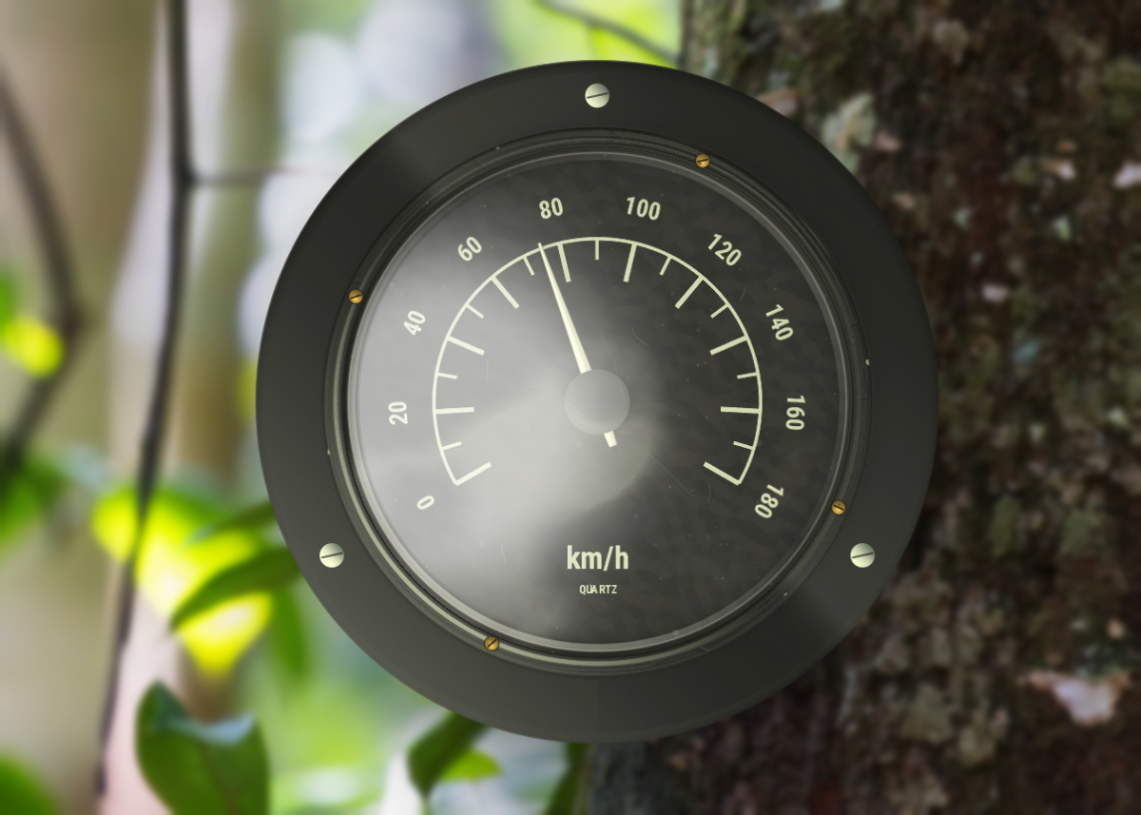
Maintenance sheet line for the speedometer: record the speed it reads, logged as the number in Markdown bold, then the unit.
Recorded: **75** km/h
